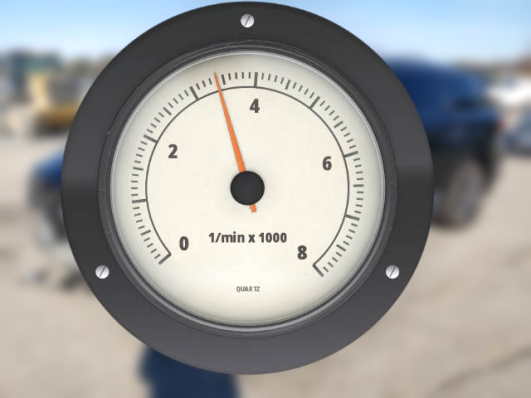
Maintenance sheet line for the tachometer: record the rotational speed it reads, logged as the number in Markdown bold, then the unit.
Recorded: **3400** rpm
